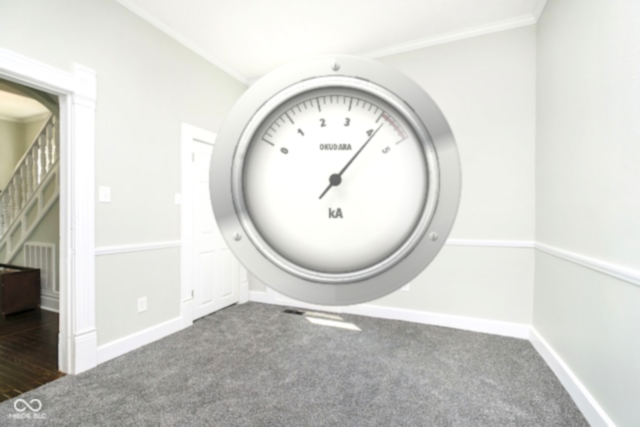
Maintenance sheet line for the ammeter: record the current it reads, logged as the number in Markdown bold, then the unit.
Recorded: **4.2** kA
